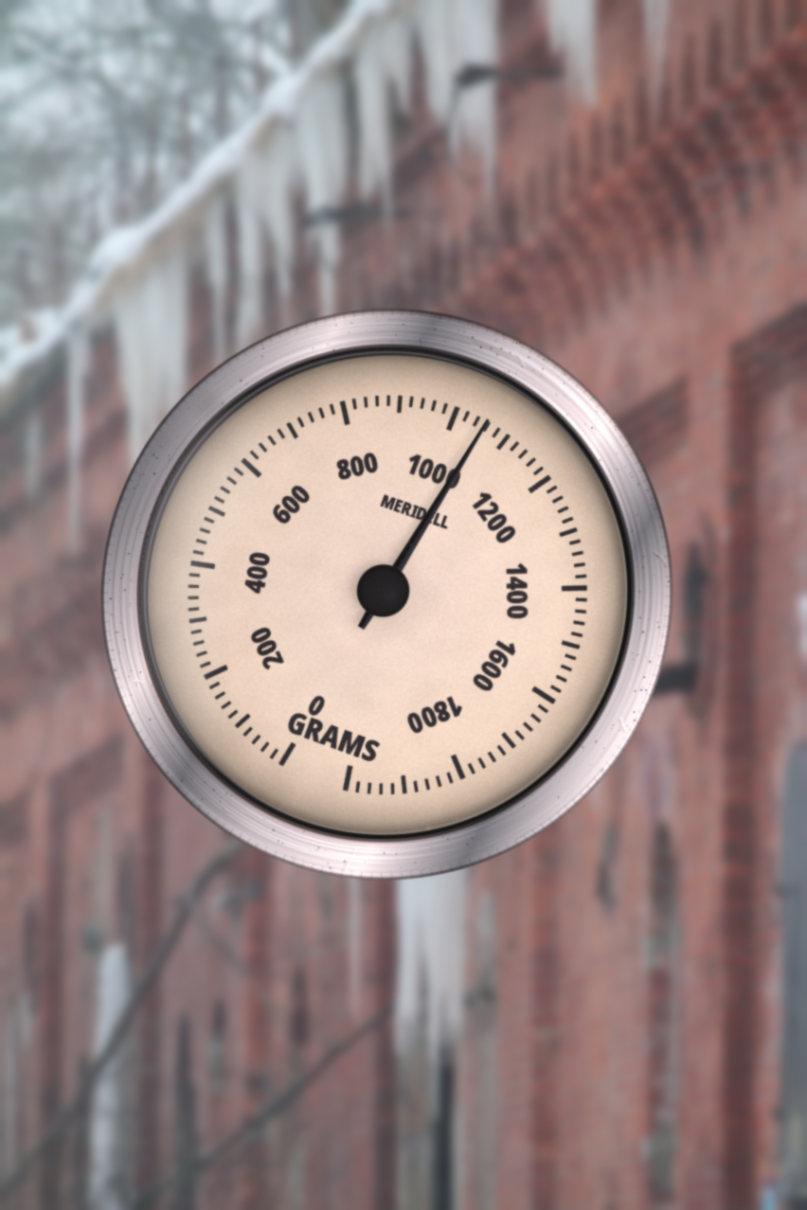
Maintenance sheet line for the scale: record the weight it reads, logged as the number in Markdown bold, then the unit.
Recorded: **1060** g
